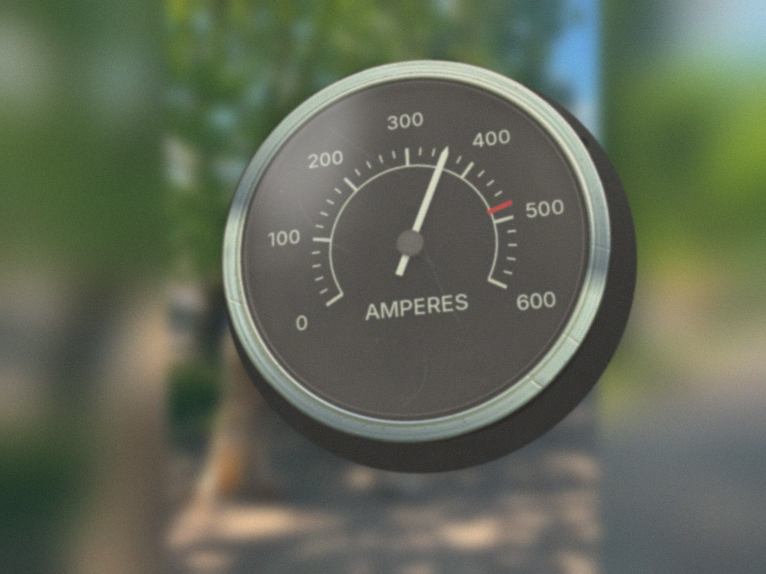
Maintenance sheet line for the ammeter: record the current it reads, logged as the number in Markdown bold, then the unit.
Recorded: **360** A
